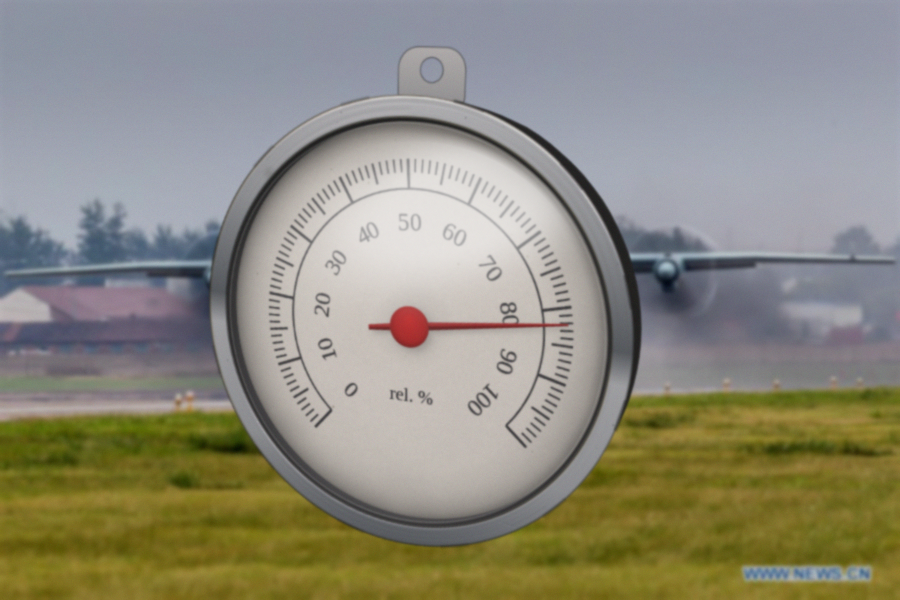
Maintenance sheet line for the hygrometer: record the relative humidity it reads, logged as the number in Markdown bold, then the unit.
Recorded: **82** %
